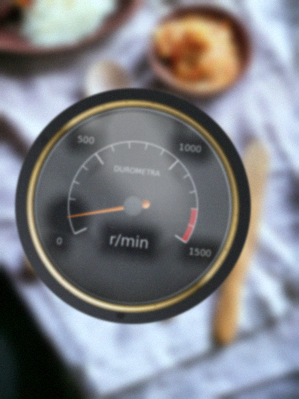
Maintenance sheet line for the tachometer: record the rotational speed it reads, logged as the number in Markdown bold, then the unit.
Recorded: **100** rpm
